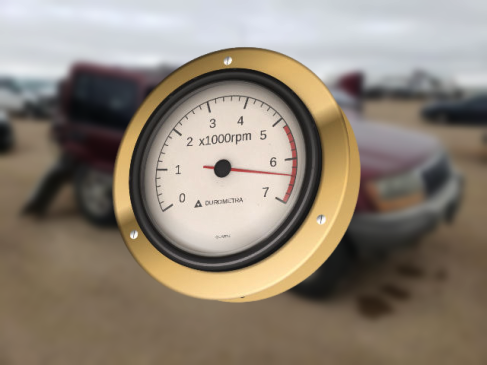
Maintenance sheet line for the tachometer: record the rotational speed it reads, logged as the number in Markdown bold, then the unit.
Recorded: **6400** rpm
